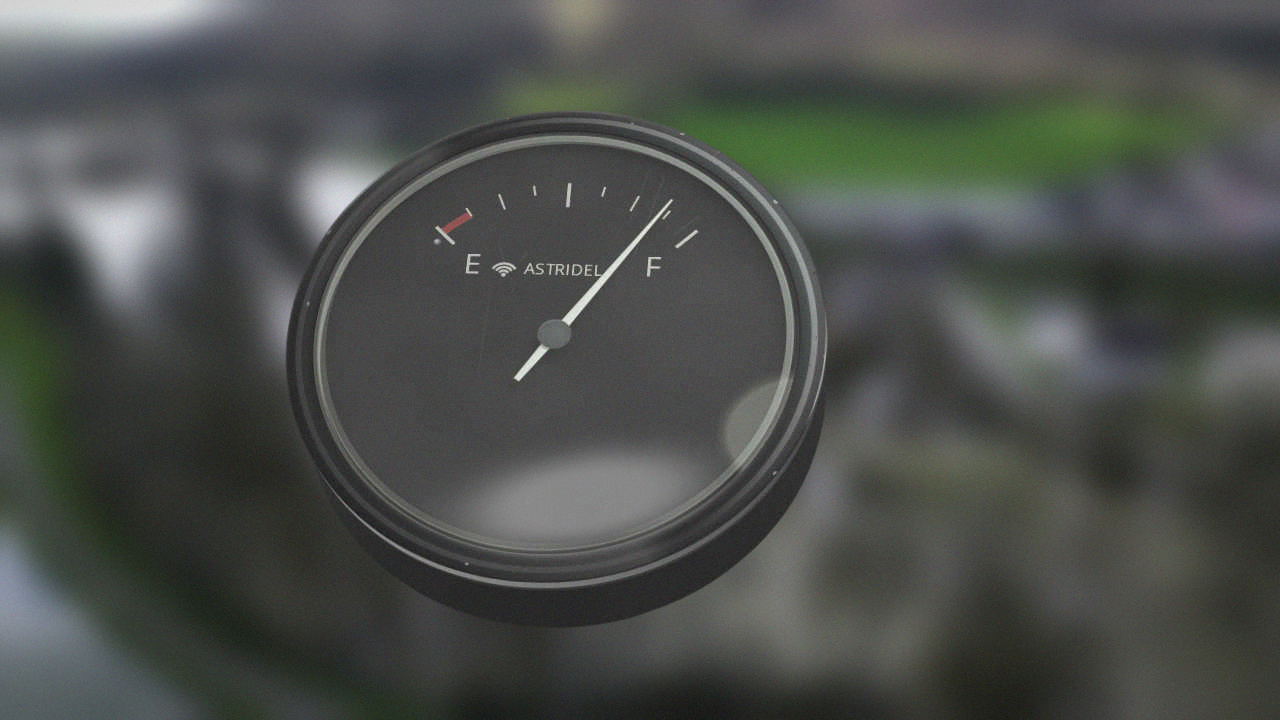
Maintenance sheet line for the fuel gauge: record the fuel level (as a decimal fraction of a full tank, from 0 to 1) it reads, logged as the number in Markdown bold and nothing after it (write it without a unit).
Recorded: **0.875**
